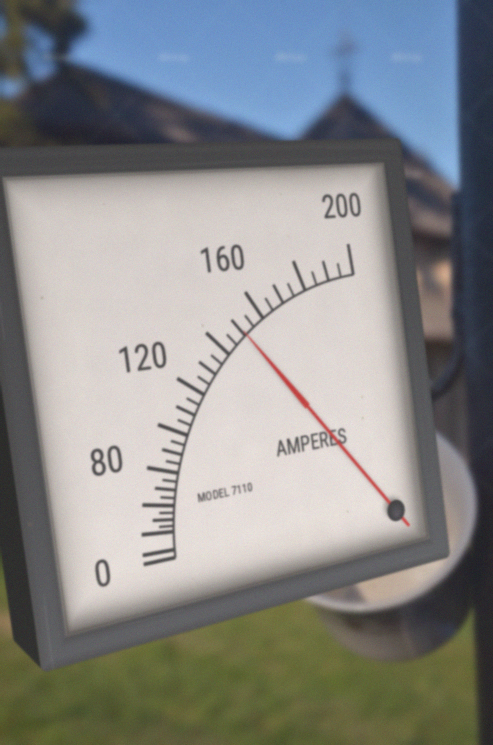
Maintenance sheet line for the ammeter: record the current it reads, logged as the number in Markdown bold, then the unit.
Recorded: **150** A
